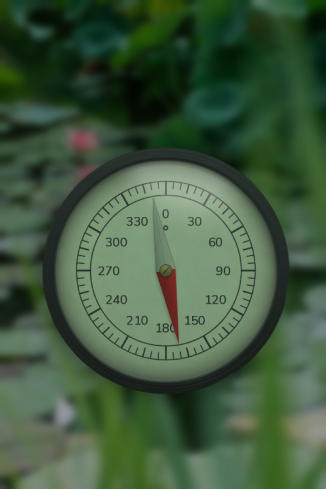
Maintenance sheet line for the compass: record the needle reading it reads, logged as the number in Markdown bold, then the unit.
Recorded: **170** °
